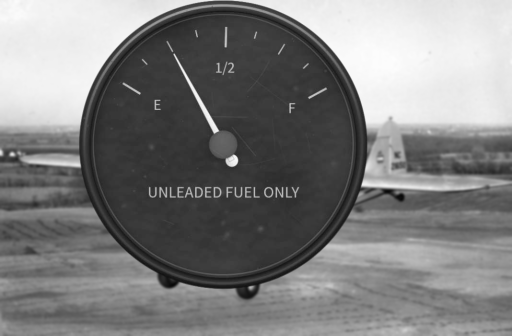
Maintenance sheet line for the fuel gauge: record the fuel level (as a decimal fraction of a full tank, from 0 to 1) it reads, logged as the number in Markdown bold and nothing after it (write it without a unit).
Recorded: **0.25**
